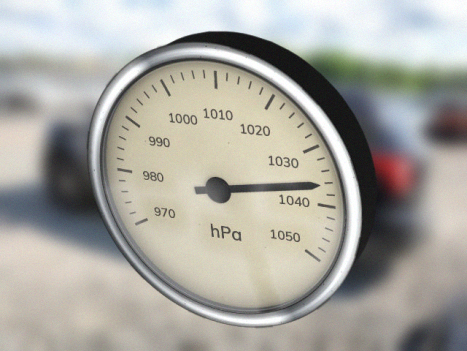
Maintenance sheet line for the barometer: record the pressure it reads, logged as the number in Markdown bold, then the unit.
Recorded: **1036** hPa
